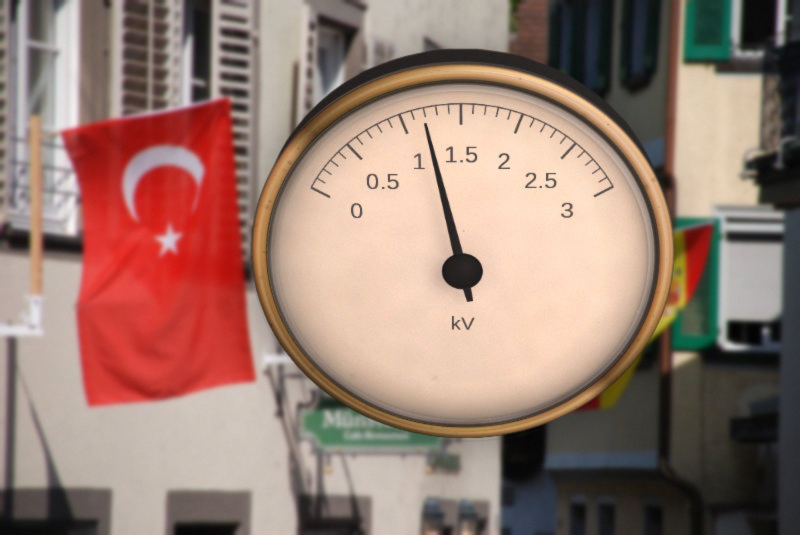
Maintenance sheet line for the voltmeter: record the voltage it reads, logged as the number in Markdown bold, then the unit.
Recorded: **1.2** kV
